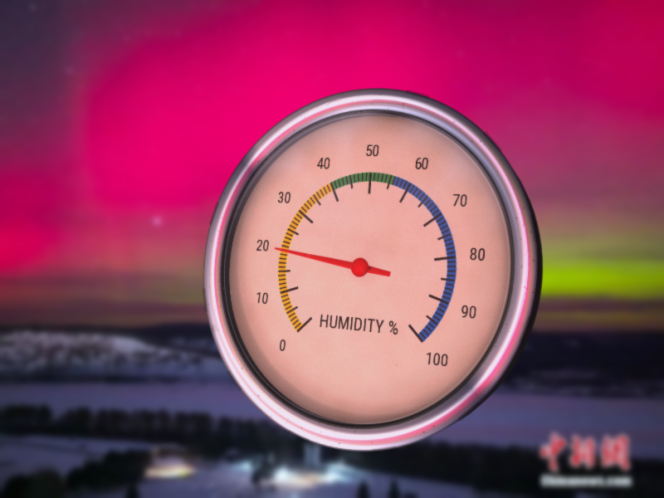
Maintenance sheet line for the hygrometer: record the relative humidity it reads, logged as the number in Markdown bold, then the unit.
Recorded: **20** %
